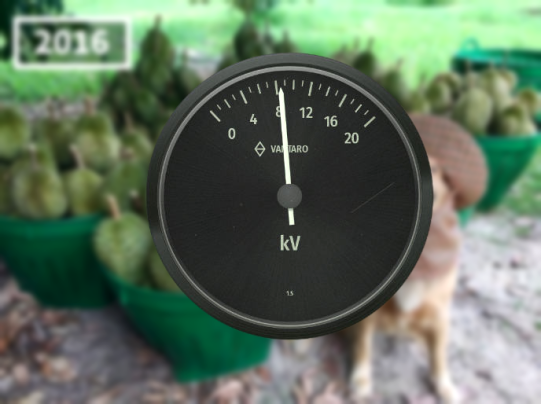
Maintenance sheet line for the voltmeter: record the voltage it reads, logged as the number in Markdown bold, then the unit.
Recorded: **8.5** kV
